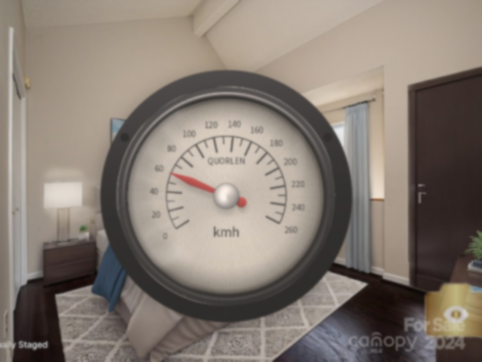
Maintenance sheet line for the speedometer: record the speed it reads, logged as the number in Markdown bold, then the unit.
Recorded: **60** km/h
